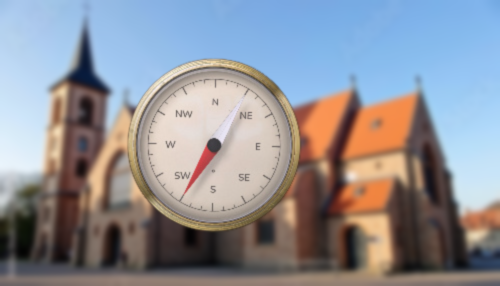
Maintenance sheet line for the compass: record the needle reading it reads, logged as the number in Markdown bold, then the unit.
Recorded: **210** °
